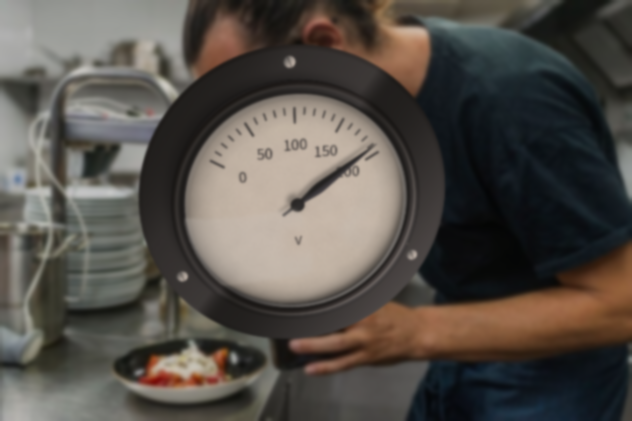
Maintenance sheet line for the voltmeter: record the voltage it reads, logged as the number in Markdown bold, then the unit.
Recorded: **190** V
